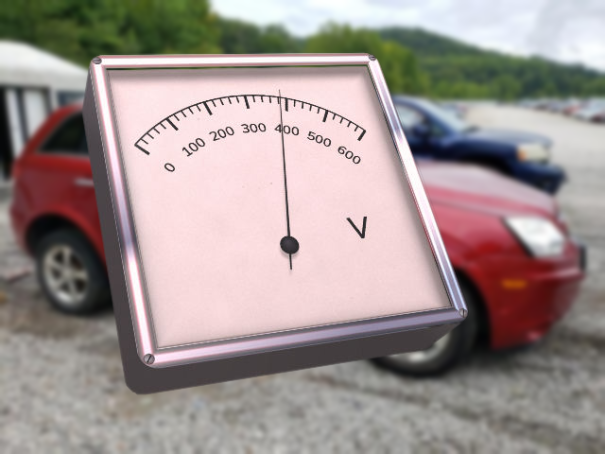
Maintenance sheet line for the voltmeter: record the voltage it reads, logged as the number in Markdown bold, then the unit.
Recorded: **380** V
